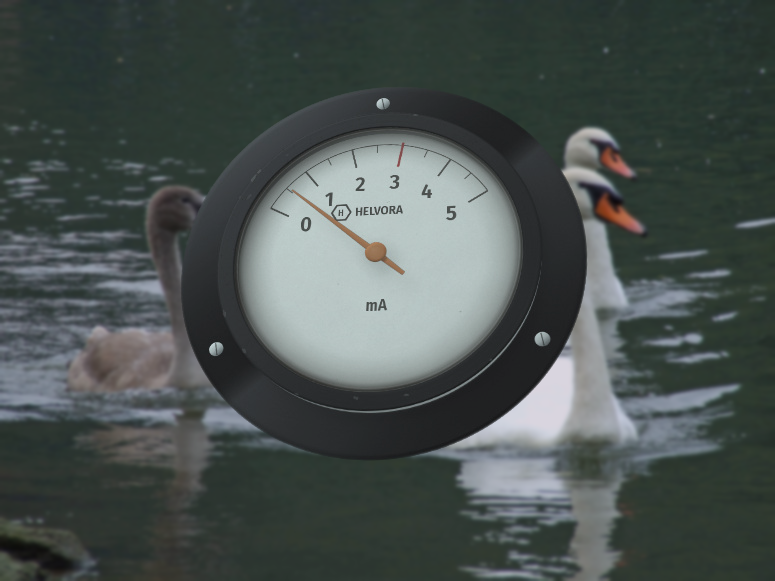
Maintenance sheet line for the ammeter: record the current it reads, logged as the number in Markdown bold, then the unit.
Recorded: **0.5** mA
